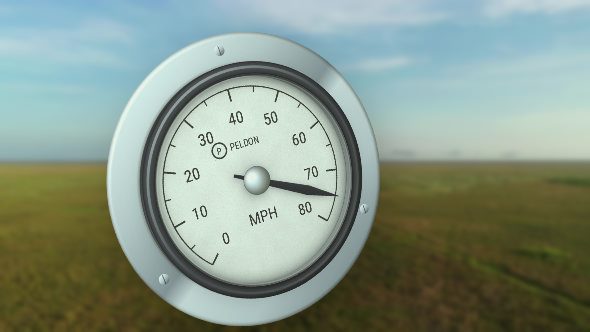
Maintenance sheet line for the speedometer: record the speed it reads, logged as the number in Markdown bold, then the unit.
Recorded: **75** mph
